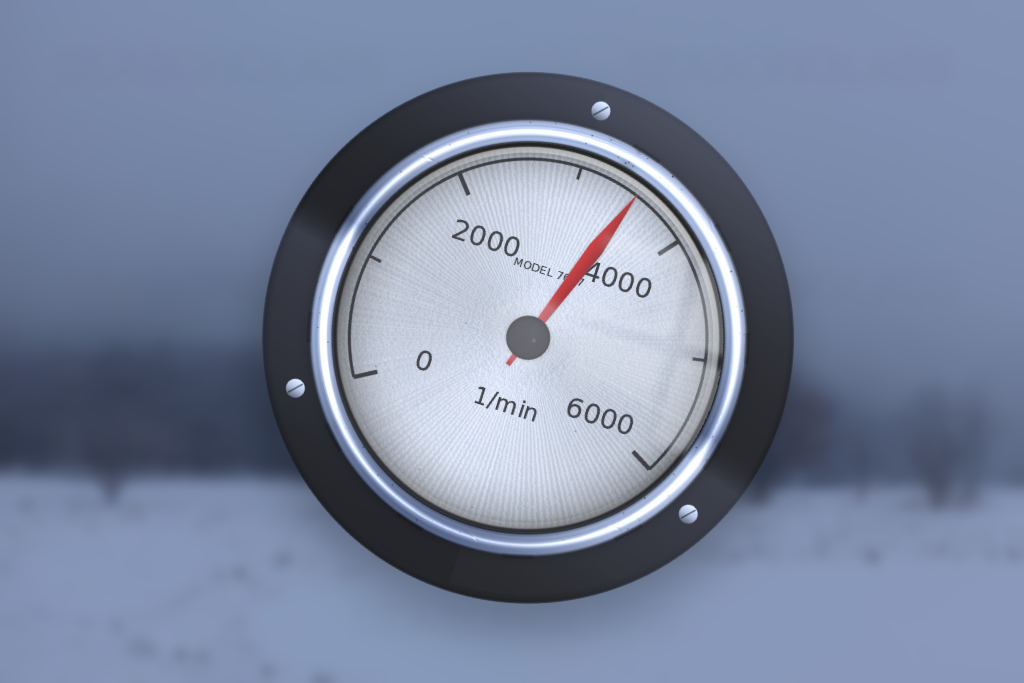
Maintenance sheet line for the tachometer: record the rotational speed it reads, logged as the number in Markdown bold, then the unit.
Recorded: **3500** rpm
